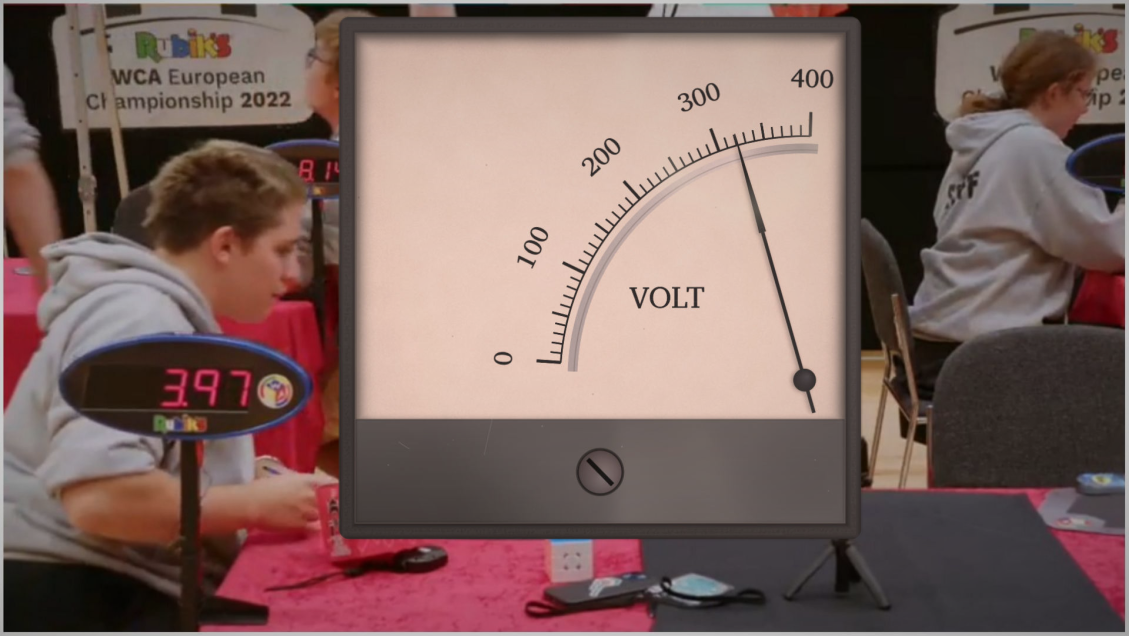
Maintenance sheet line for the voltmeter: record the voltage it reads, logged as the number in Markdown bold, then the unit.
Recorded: **320** V
